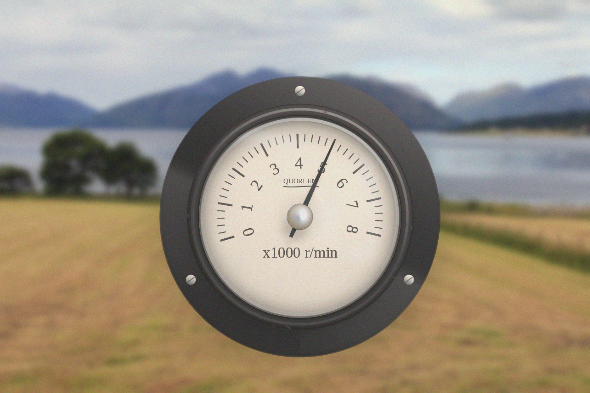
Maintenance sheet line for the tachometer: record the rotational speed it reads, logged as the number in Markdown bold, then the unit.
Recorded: **5000** rpm
